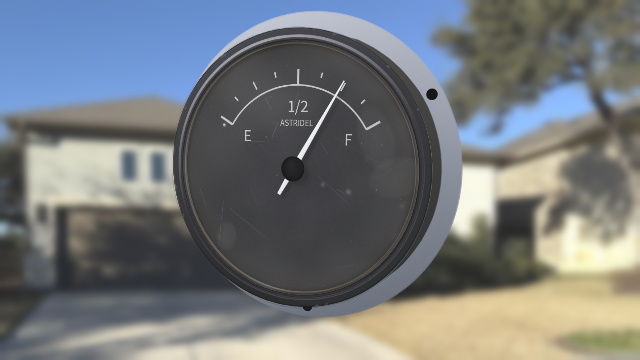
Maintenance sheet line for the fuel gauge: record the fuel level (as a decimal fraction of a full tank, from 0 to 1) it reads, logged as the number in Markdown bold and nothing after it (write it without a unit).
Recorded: **0.75**
